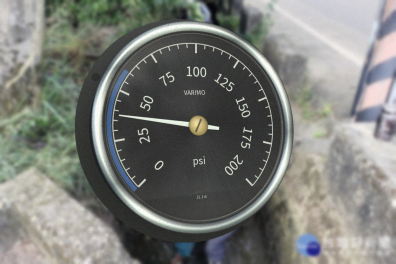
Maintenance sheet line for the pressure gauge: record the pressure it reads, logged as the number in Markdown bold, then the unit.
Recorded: **37.5** psi
